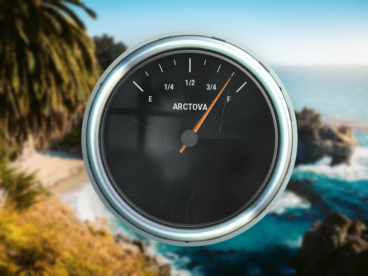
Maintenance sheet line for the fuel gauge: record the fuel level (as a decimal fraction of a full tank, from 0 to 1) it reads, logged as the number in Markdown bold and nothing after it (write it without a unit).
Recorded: **0.875**
